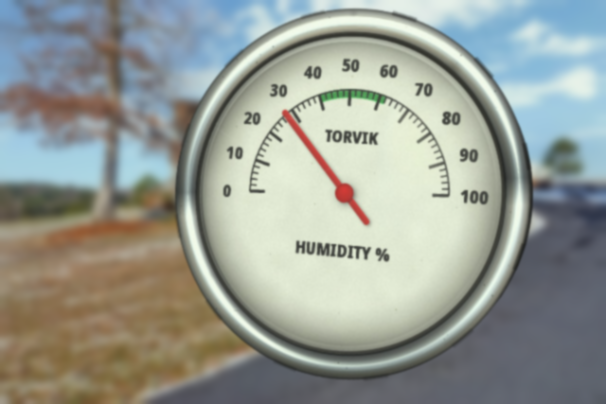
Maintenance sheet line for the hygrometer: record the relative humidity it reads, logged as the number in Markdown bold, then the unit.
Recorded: **28** %
